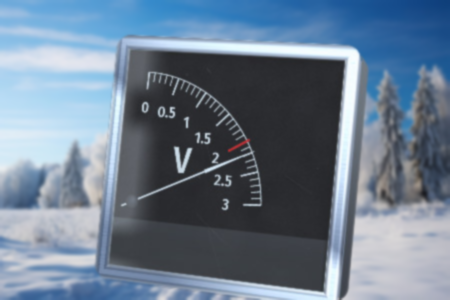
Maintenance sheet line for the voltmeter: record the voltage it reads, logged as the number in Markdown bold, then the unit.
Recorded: **2.2** V
